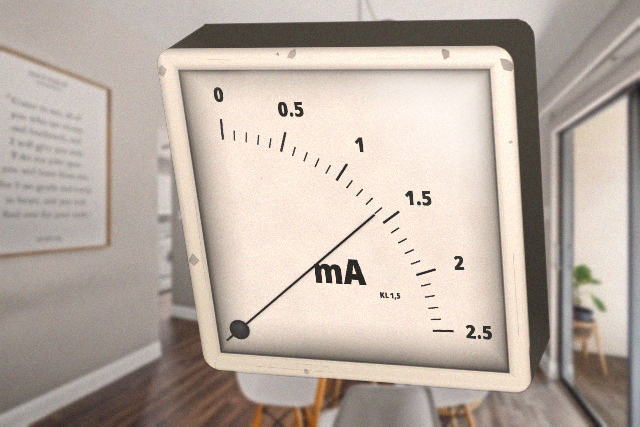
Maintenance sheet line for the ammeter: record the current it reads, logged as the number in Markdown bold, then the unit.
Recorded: **1.4** mA
